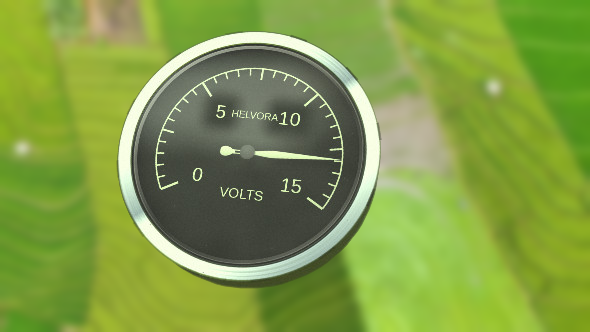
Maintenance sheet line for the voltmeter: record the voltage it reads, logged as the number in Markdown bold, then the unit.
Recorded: **13** V
